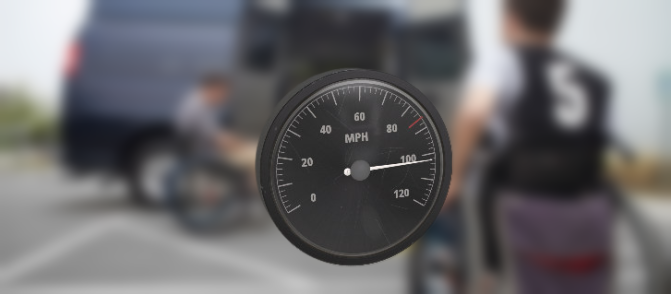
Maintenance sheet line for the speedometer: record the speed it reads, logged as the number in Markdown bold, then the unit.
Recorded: **102** mph
